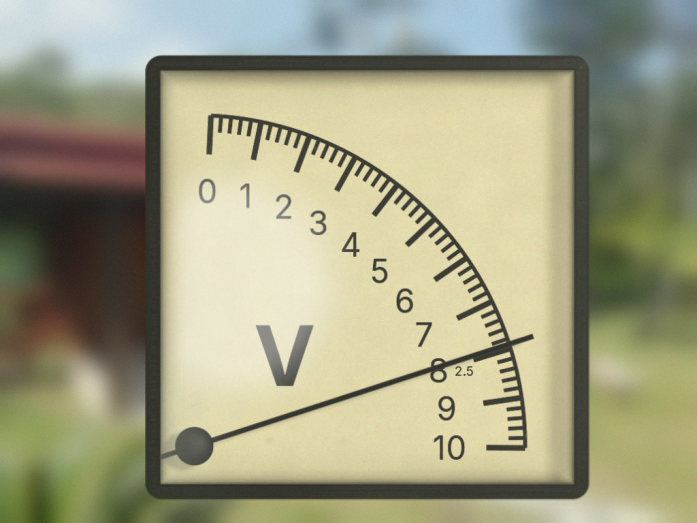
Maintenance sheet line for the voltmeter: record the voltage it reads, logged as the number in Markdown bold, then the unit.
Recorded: **7.9** V
